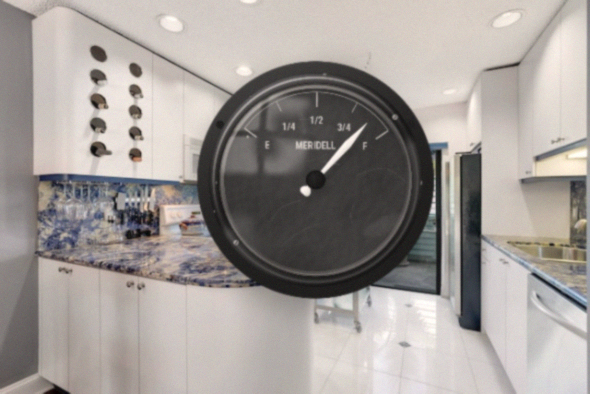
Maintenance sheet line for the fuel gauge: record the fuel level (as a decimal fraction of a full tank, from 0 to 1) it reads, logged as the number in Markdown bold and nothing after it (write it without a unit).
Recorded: **0.875**
